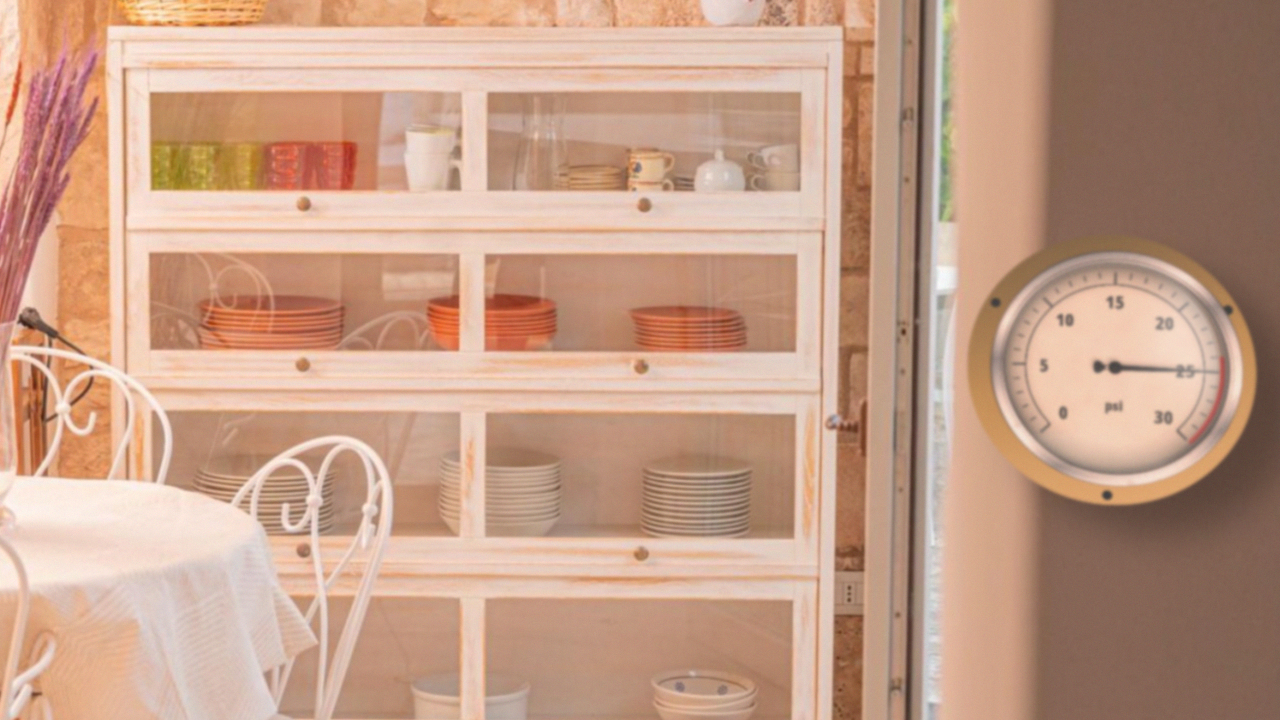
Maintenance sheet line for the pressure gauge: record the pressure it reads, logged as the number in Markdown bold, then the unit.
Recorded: **25** psi
